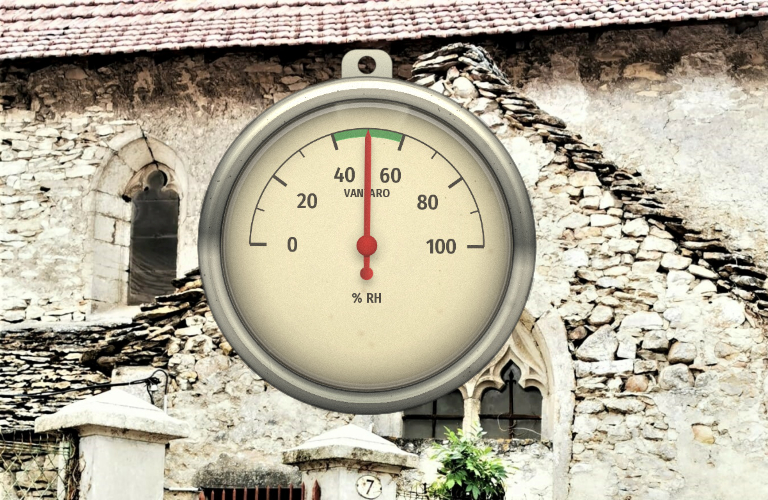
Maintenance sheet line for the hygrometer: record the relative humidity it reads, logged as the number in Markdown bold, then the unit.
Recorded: **50** %
